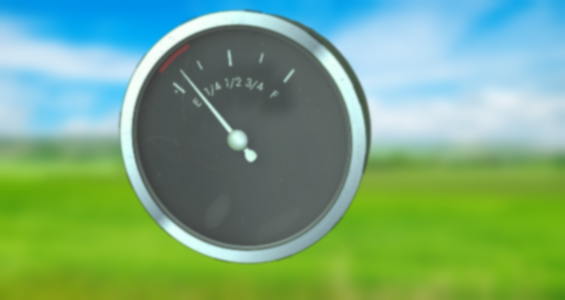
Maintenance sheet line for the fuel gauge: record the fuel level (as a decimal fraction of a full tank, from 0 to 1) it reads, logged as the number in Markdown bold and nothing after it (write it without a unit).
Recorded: **0.125**
